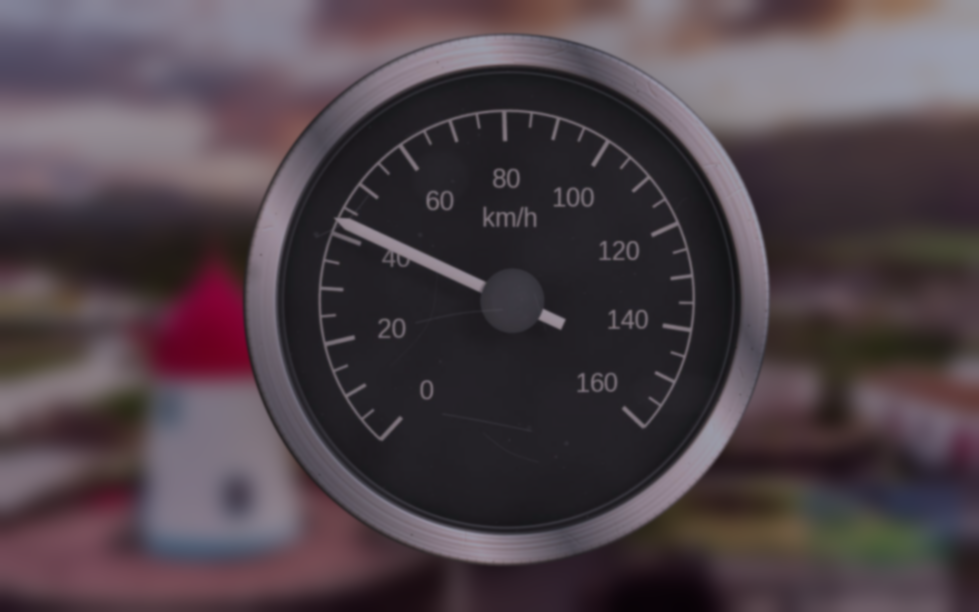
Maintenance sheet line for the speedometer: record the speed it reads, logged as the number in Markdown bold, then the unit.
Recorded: **42.5** km/h
